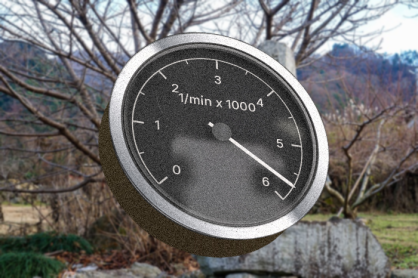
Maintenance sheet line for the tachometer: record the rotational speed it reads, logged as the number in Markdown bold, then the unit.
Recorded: **5750** rpm
